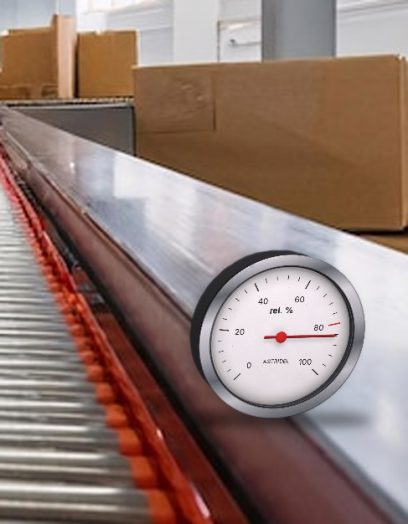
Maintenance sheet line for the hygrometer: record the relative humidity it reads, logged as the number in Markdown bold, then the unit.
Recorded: **84** %
